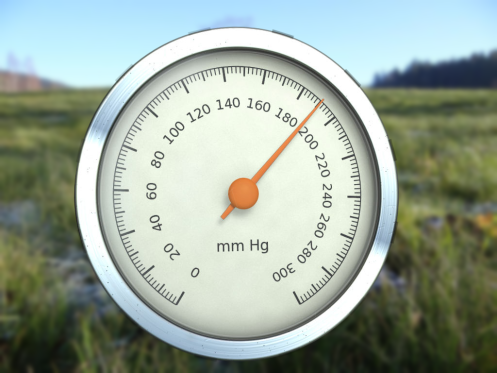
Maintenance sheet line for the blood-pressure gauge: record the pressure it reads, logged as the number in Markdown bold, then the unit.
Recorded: **190** mmHg
